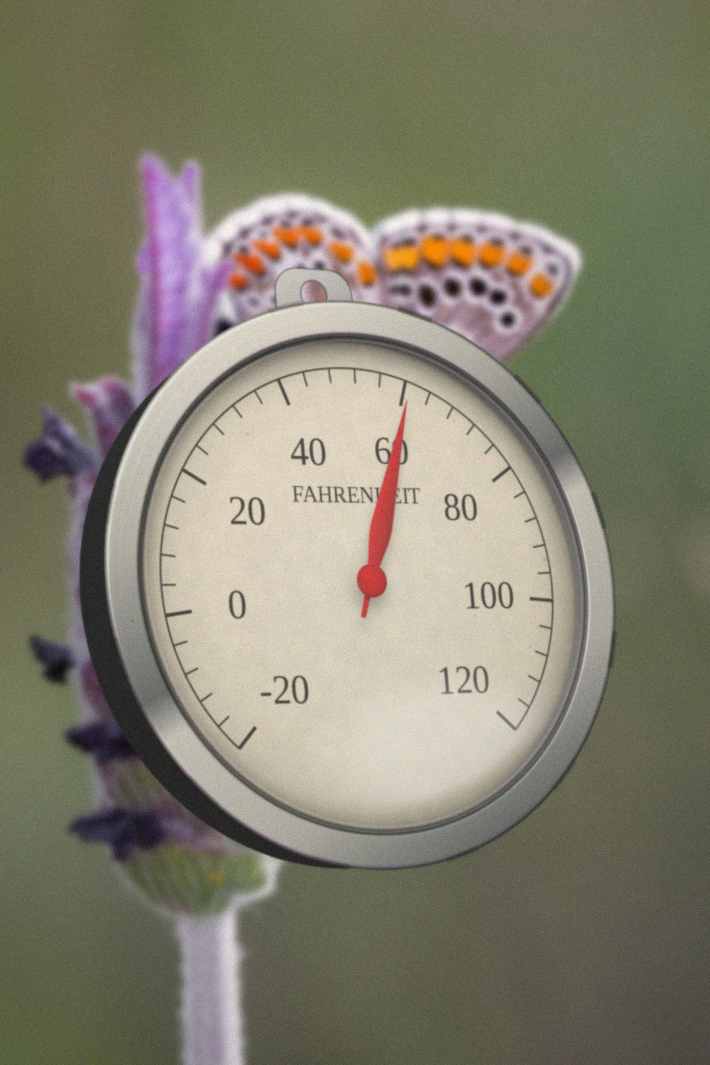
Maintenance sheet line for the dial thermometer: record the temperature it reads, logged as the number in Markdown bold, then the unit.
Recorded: **60** °F
